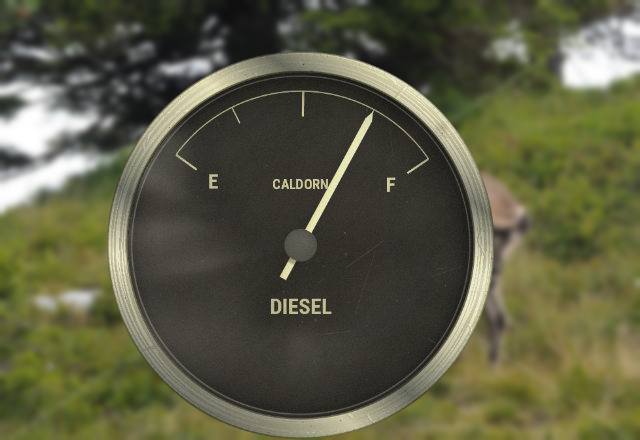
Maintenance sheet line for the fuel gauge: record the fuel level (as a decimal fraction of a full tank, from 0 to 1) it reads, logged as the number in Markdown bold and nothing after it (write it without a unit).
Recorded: **0.75**
